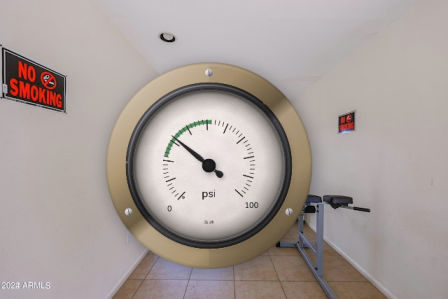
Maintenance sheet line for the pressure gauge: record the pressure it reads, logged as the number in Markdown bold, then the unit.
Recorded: **32** psi
